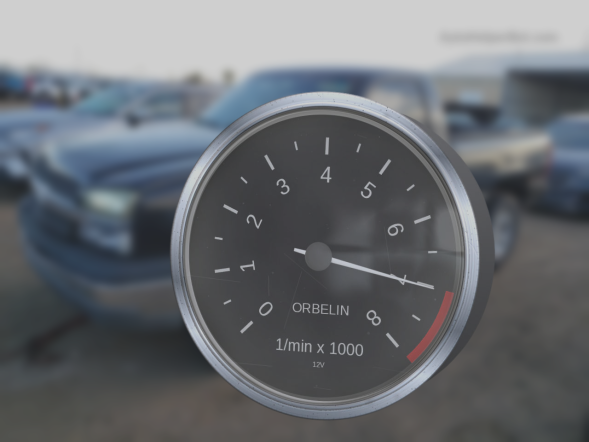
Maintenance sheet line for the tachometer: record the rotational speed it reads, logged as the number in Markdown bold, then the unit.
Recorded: **7000** rpm
